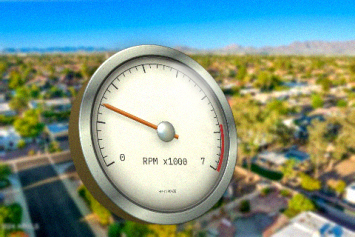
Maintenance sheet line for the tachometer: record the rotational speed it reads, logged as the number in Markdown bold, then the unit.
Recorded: **1400** rpm
